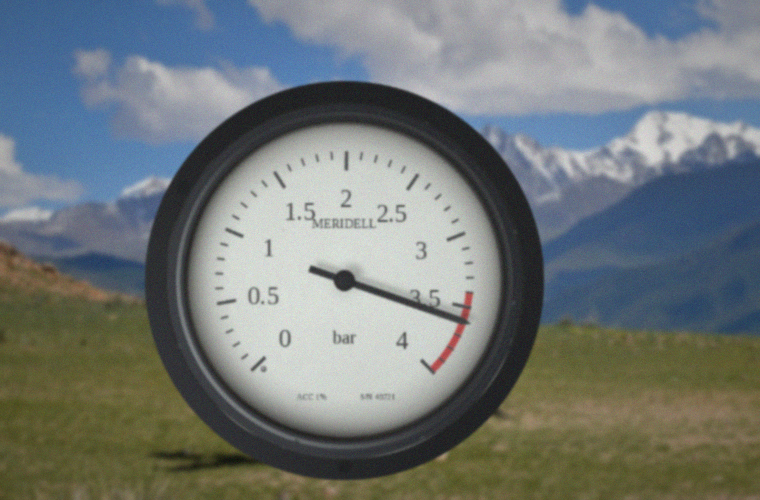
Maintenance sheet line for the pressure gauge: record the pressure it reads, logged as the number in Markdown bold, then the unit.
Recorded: **3.6** bar
